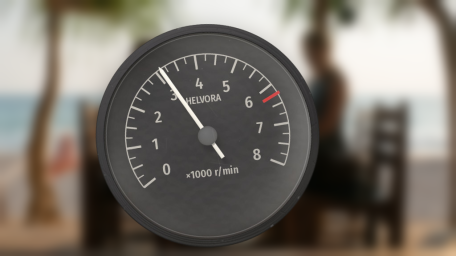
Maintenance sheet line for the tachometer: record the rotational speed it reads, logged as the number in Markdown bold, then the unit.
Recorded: **3125** rpm
